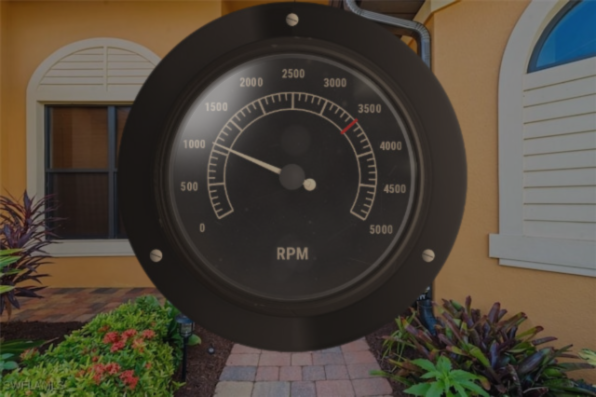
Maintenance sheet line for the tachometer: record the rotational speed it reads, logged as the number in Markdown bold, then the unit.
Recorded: **1100** rpm
